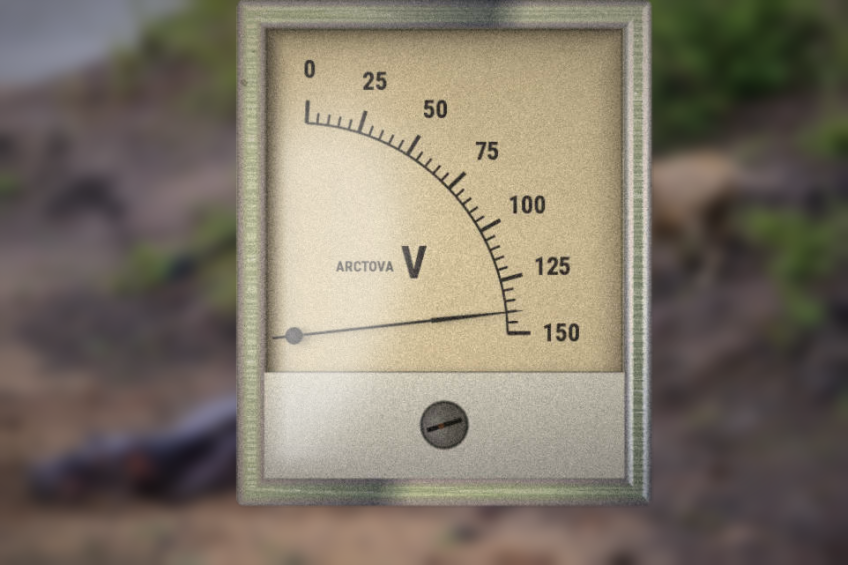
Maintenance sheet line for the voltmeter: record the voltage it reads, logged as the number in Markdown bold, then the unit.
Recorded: **140** V
